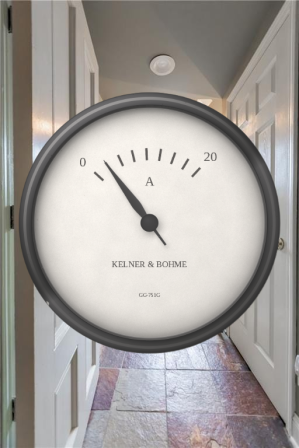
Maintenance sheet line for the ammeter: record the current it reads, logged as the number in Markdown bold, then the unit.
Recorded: **2.5** A
